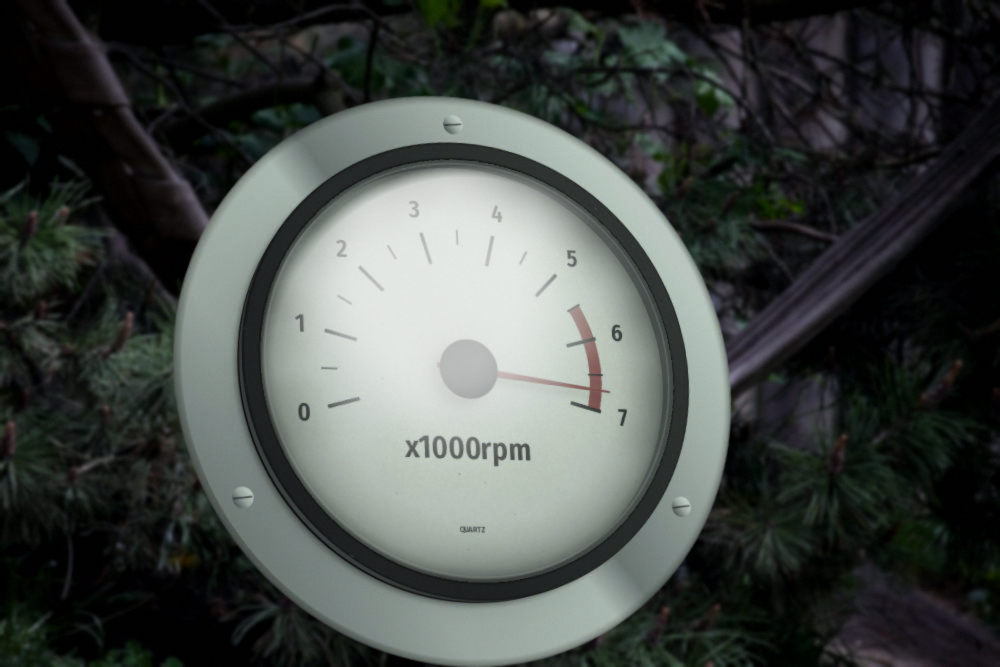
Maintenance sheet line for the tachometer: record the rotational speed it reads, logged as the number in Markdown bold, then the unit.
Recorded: **6750** rpm
